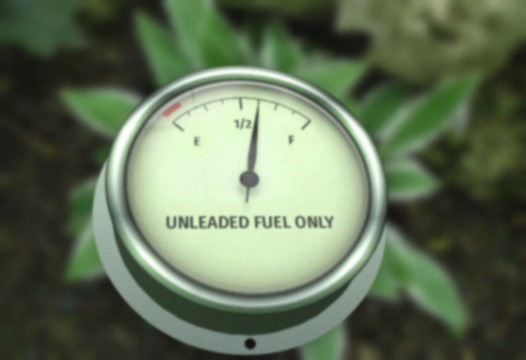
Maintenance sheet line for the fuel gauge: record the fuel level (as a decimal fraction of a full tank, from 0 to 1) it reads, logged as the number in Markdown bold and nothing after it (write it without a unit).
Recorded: **0.625**
